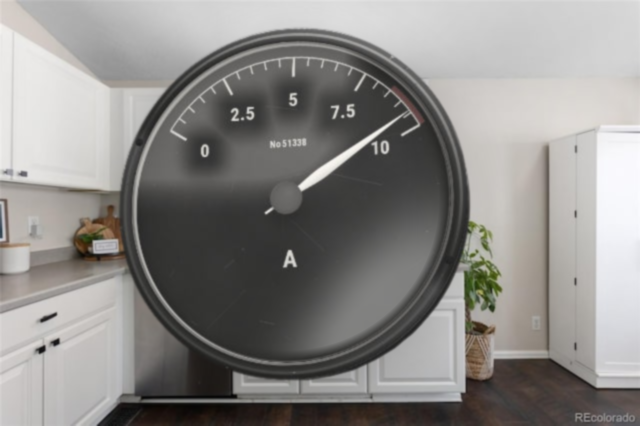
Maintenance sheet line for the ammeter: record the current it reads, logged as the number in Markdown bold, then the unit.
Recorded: **9.5** A
